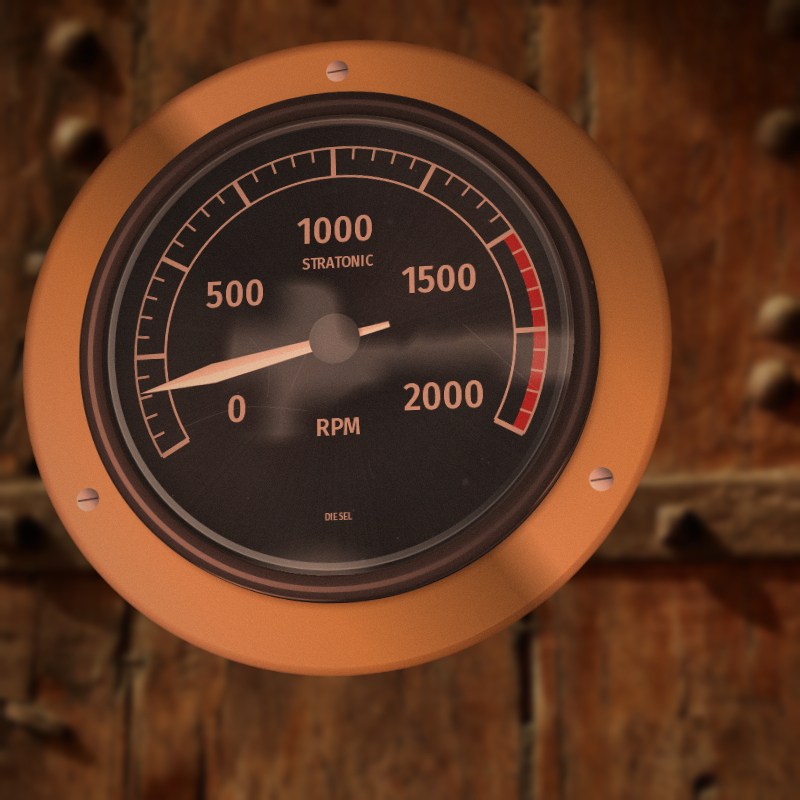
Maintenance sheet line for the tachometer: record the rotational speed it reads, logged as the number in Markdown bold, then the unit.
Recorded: **150** rpm
